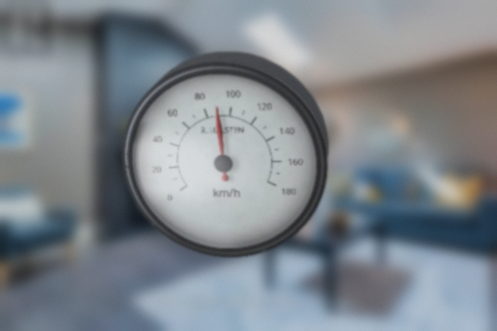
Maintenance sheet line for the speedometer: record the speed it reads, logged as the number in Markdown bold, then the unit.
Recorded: **90** km/h
